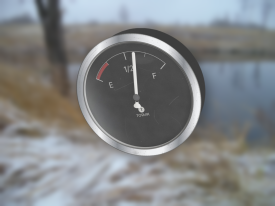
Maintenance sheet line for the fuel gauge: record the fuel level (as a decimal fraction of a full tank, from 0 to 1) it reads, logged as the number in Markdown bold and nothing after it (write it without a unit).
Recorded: **0.625**
